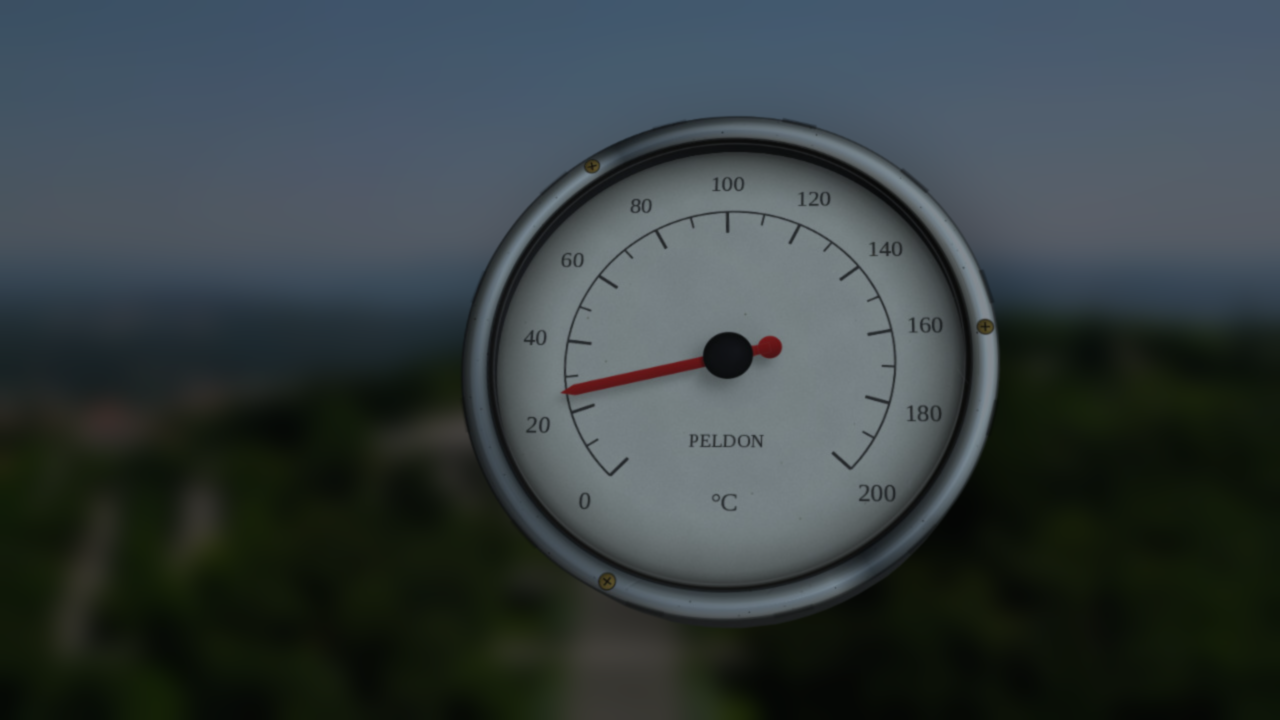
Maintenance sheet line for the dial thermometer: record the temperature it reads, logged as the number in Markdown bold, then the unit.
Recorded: **25** °C
